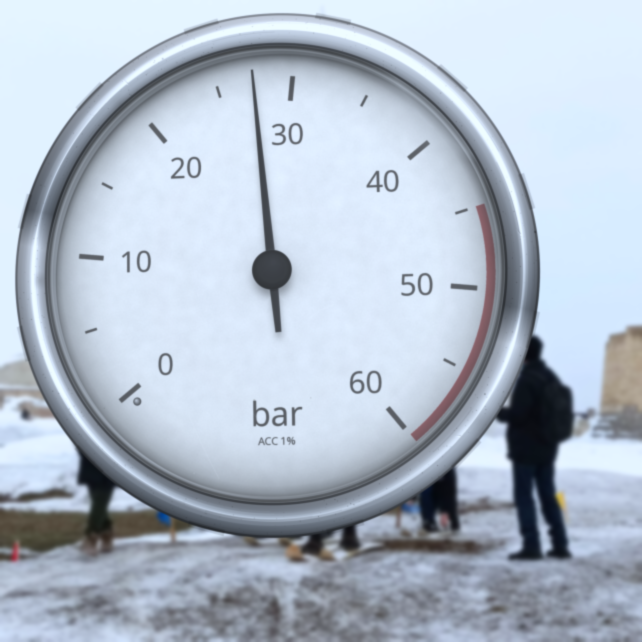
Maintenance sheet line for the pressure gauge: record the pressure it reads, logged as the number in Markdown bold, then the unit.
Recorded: **27.5** bar
